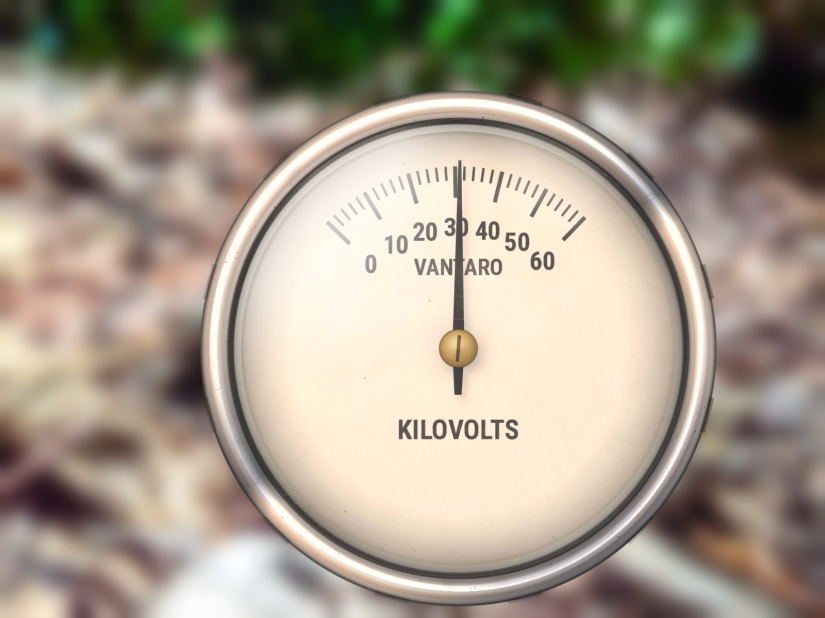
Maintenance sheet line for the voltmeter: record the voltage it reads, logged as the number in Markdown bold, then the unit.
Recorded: **31** kV
